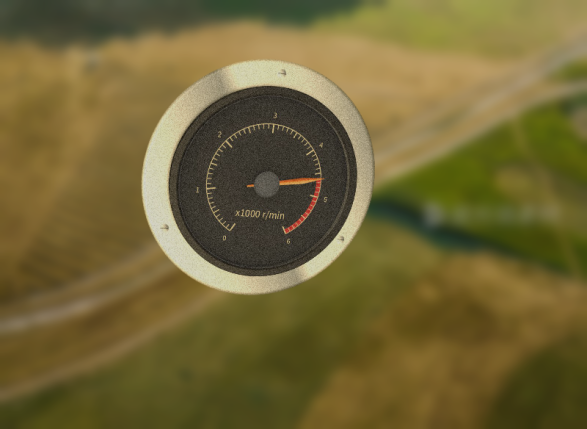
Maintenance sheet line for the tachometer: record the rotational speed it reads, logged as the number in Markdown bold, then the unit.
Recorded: **4600** rpm
